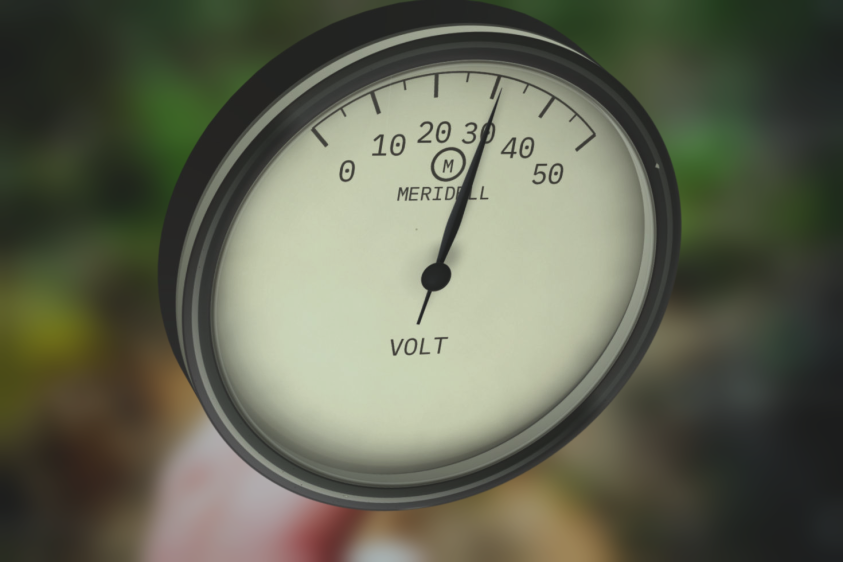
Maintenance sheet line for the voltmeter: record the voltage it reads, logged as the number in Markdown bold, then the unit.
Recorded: **30** V
